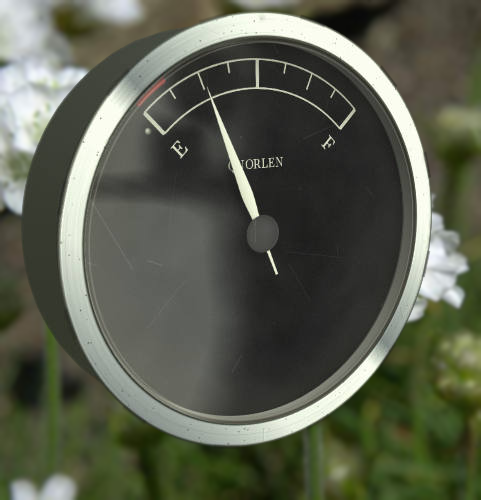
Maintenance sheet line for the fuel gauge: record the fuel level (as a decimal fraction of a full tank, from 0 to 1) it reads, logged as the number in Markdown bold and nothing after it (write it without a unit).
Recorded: **0.25**
